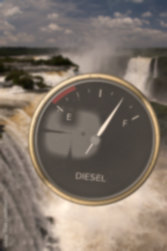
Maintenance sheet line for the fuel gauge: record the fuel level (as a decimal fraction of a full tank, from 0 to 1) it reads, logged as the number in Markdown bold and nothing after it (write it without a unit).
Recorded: **0.75**
